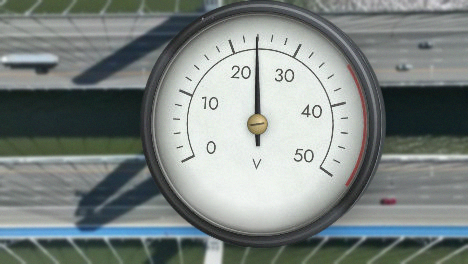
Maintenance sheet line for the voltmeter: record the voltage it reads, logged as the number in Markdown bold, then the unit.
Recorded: **24** V
